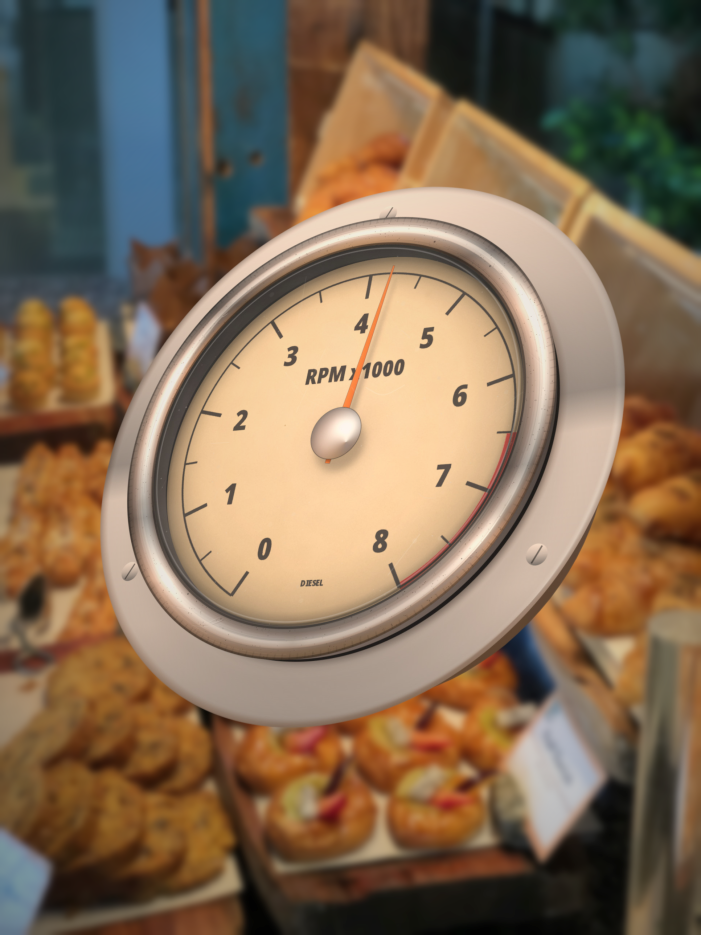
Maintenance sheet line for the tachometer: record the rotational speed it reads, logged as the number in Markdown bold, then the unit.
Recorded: **4250** rpm
